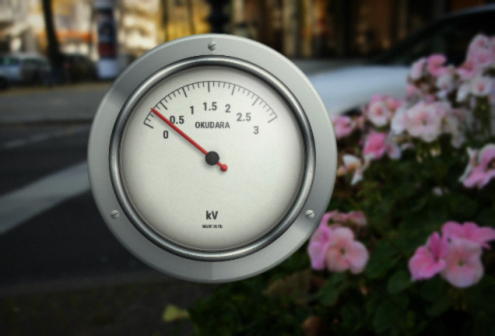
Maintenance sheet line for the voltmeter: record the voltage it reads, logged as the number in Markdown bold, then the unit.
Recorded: **0.3** kV
